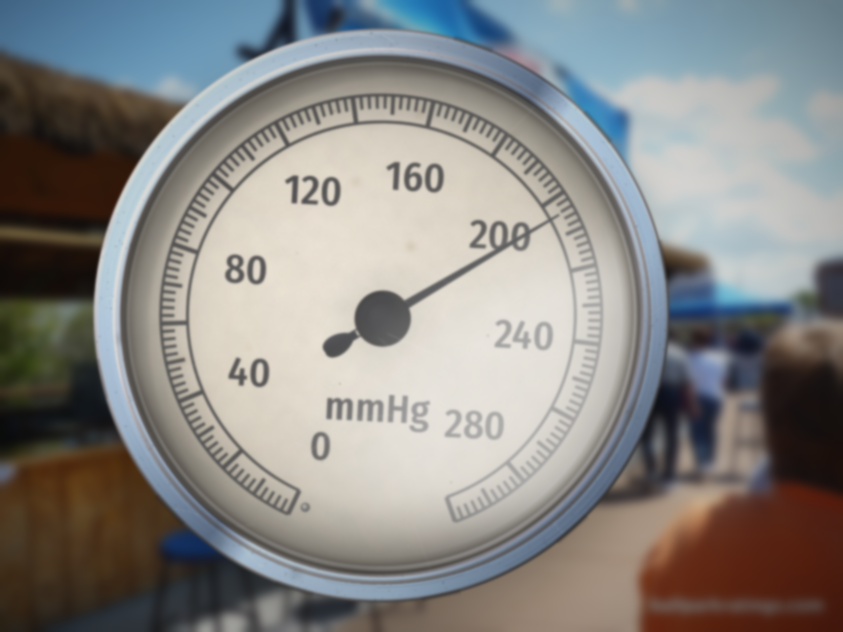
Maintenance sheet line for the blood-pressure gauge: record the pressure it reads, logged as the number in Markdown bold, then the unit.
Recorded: **204** mmHg
